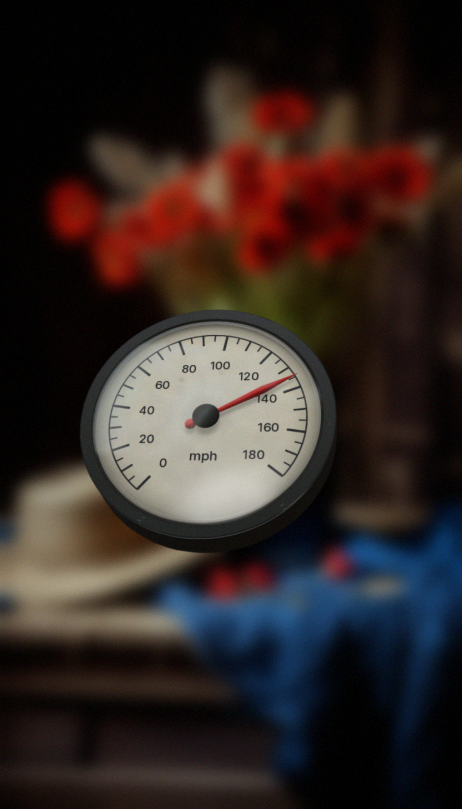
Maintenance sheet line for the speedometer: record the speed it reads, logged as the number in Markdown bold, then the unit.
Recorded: **135** mph
